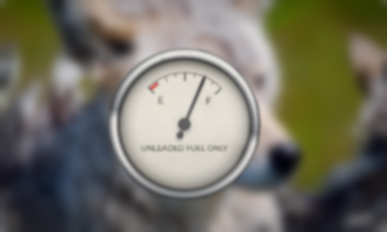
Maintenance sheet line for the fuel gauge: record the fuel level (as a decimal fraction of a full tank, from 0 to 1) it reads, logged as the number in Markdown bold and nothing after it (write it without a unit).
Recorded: **0.75**
